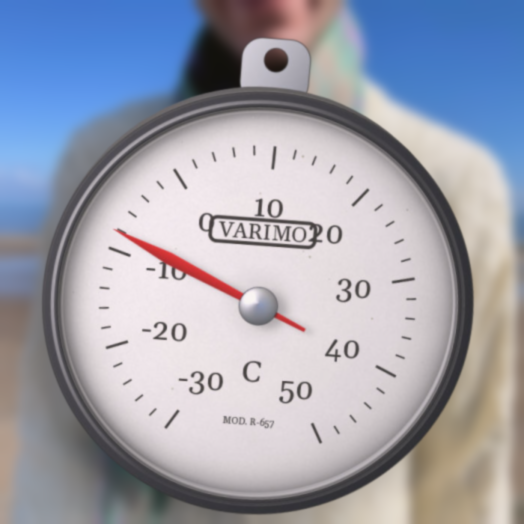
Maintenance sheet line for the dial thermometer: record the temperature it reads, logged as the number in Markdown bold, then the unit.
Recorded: **-8** °C
